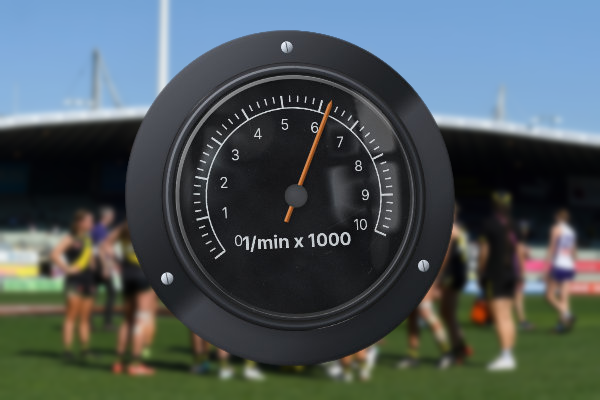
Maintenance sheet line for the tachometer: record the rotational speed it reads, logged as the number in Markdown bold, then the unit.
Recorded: **6200** rpm
